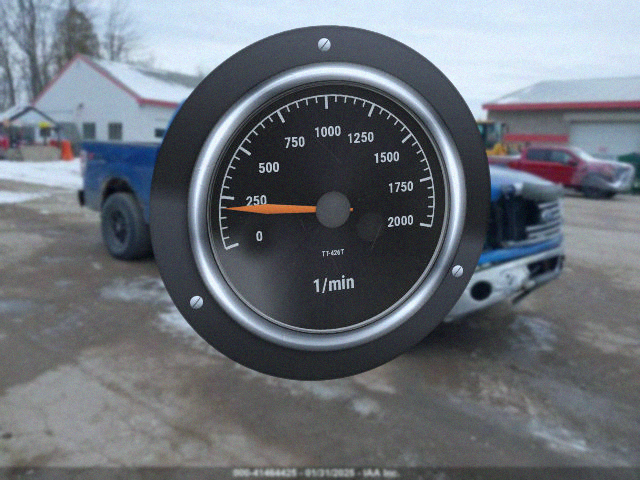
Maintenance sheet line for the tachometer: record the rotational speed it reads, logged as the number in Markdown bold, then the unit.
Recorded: **200** rpm
